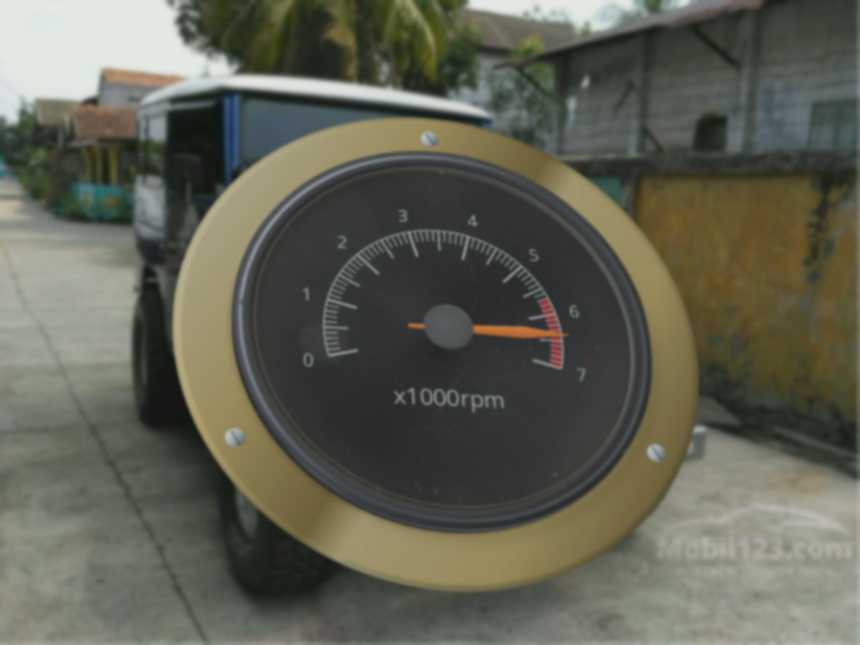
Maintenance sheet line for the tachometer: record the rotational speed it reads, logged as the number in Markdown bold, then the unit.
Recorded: **6500** rpm
